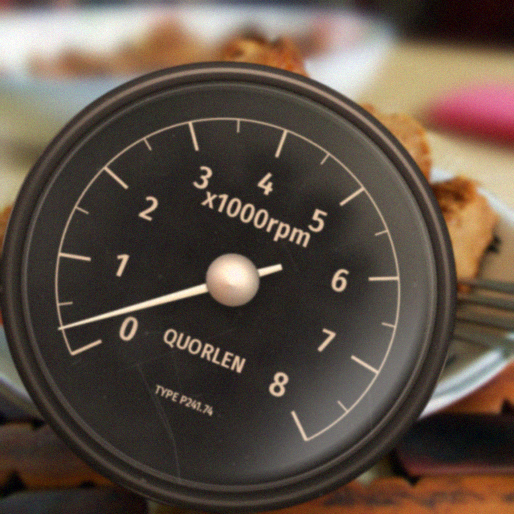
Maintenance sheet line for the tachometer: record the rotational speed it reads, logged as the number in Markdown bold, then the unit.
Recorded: **250** rpm
